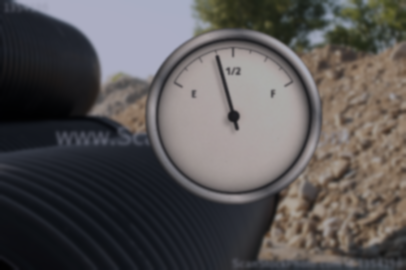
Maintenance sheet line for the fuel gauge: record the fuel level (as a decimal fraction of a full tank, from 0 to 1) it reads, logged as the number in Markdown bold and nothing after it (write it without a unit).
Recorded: **0.375**
